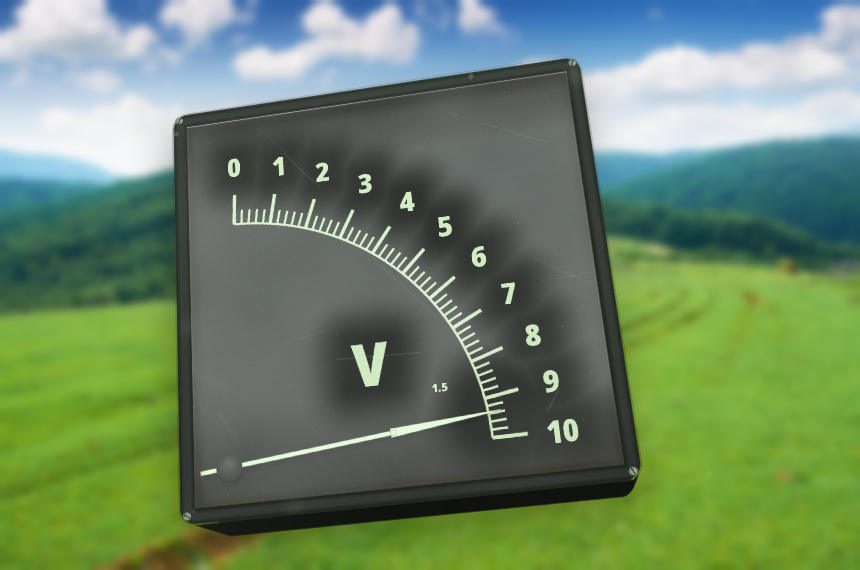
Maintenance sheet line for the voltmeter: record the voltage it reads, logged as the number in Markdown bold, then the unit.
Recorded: **9.4** V
